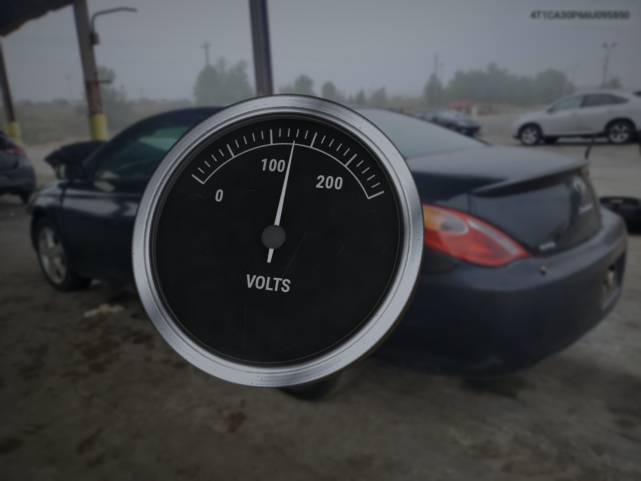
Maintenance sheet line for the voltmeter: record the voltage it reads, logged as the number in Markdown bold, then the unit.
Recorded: **130** V
